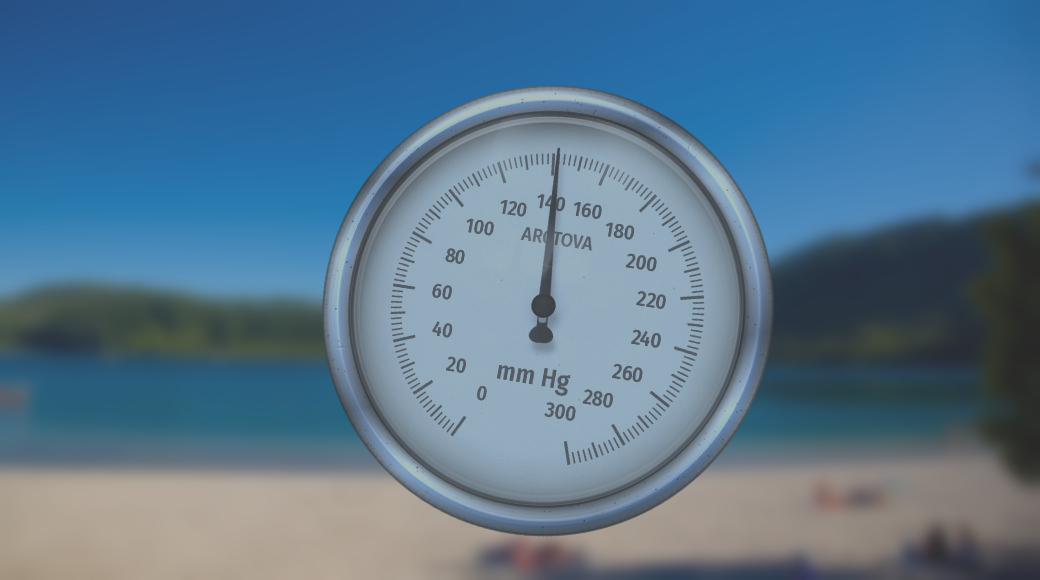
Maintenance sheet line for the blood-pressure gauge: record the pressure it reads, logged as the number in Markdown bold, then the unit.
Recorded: **142** mmHg
